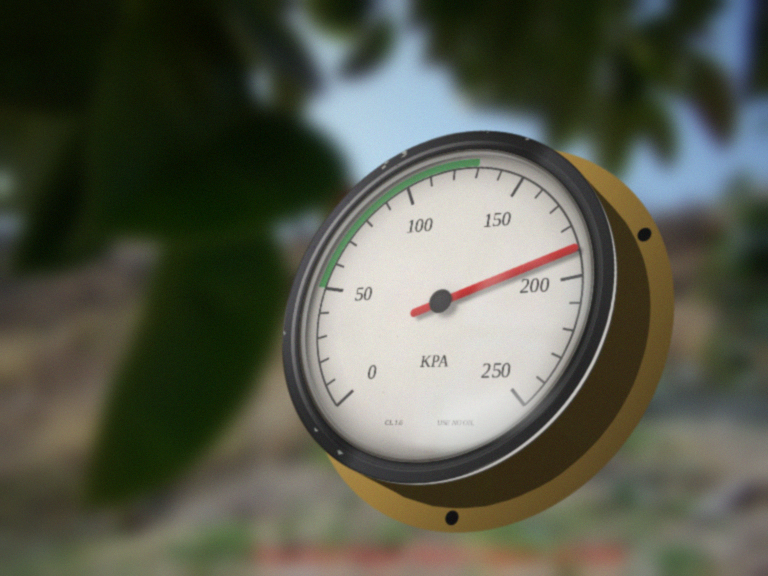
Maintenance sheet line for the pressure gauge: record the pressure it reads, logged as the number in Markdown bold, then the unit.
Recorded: **190** kPa
